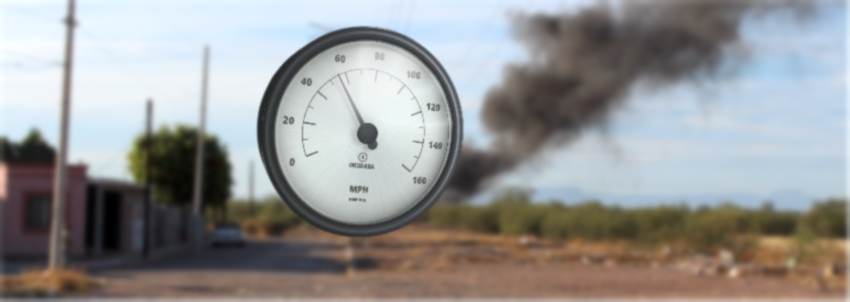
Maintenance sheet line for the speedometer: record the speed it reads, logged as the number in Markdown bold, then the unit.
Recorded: **55** mph
